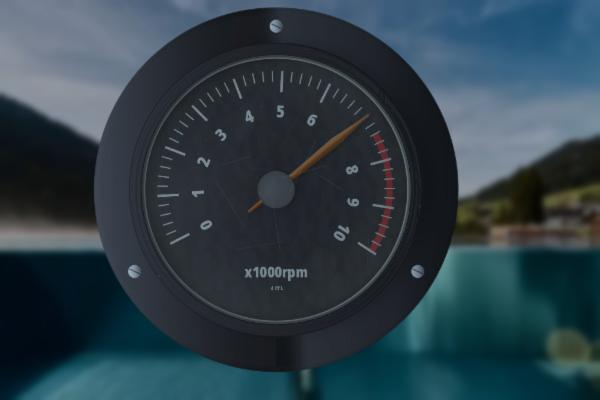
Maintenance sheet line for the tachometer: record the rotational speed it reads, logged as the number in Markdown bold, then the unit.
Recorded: **7000** rpm
